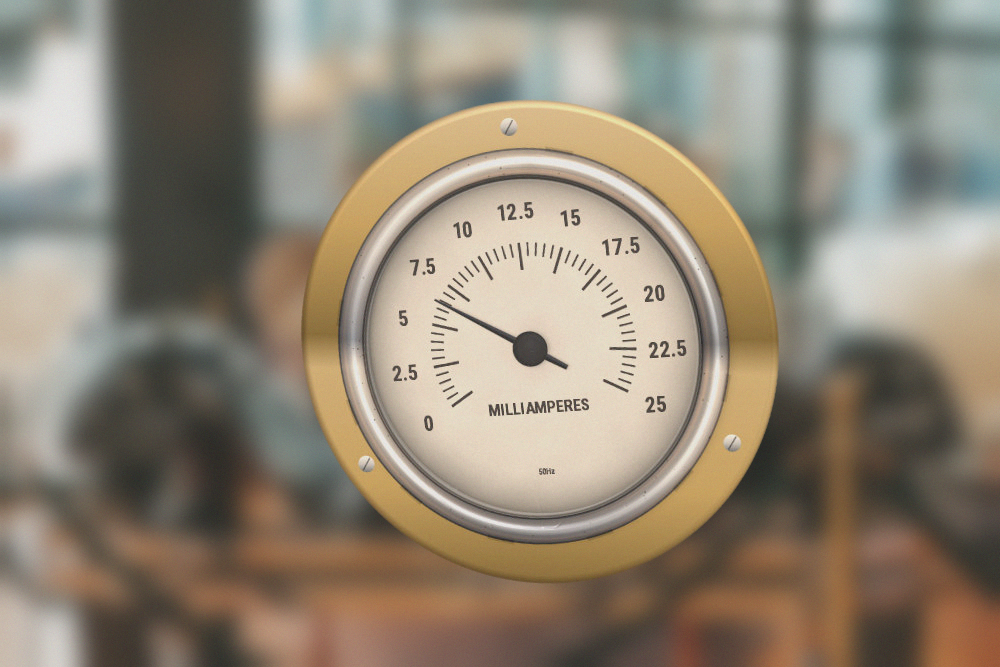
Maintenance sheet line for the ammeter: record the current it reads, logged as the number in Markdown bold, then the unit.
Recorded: **6.5** mA
